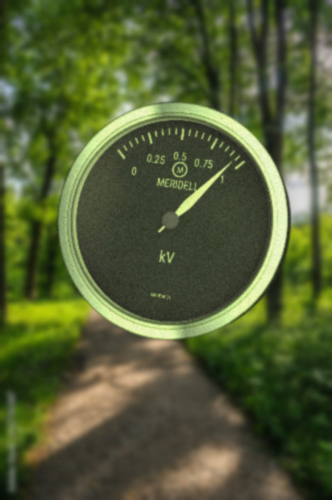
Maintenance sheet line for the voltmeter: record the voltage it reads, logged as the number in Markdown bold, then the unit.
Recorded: **0.95** kV
